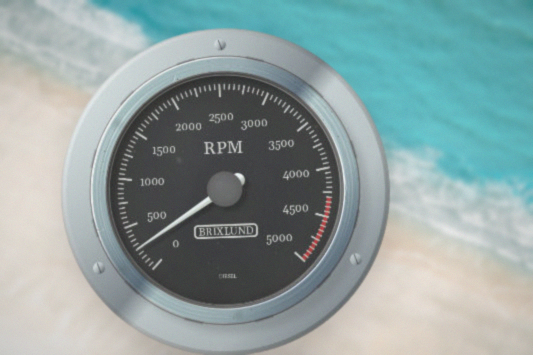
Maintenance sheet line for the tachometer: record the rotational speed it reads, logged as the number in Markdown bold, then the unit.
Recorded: **250** rpm
